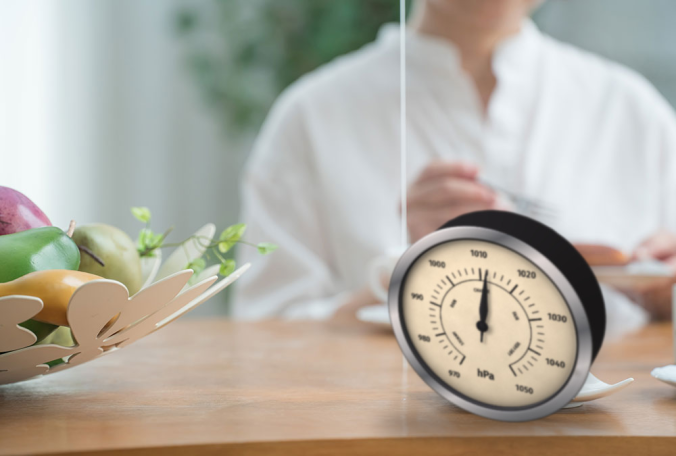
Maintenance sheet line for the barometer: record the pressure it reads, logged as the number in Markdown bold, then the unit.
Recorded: **1012** hPa
